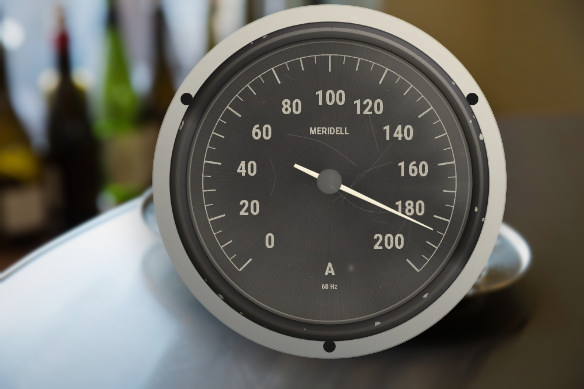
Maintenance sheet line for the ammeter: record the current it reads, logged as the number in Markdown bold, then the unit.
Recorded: **185** A
